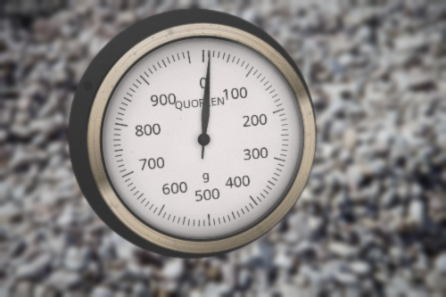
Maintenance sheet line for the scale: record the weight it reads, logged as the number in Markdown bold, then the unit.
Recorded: **10** g
